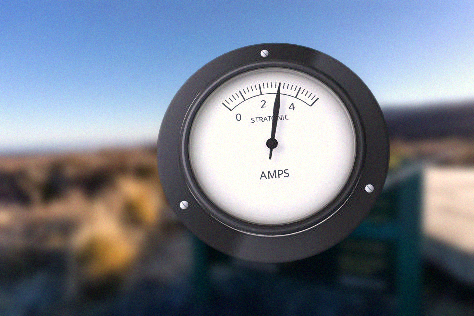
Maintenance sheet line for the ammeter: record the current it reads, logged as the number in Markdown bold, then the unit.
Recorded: **3** A
